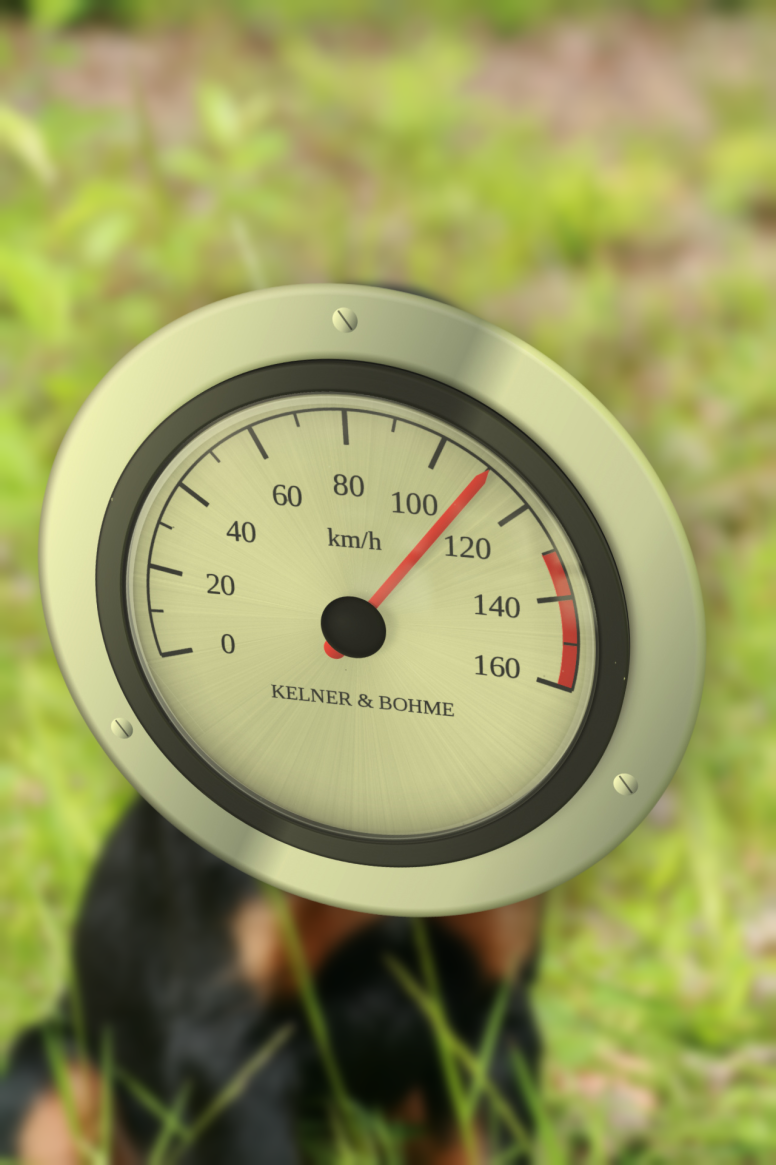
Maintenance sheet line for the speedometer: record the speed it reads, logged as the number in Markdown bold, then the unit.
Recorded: **110** km/h
